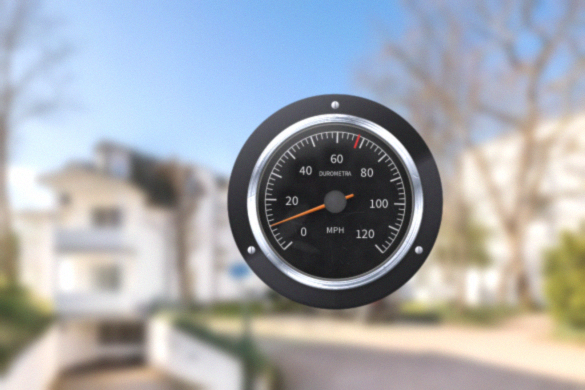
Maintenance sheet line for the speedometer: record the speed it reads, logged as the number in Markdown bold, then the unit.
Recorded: **10** mph
